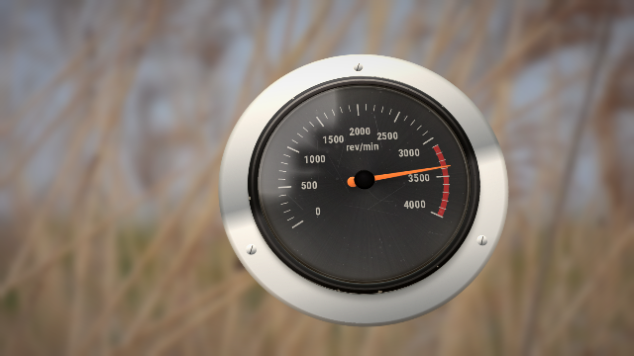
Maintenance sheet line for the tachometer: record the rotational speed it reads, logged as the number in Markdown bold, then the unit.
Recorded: **3400** rpm
